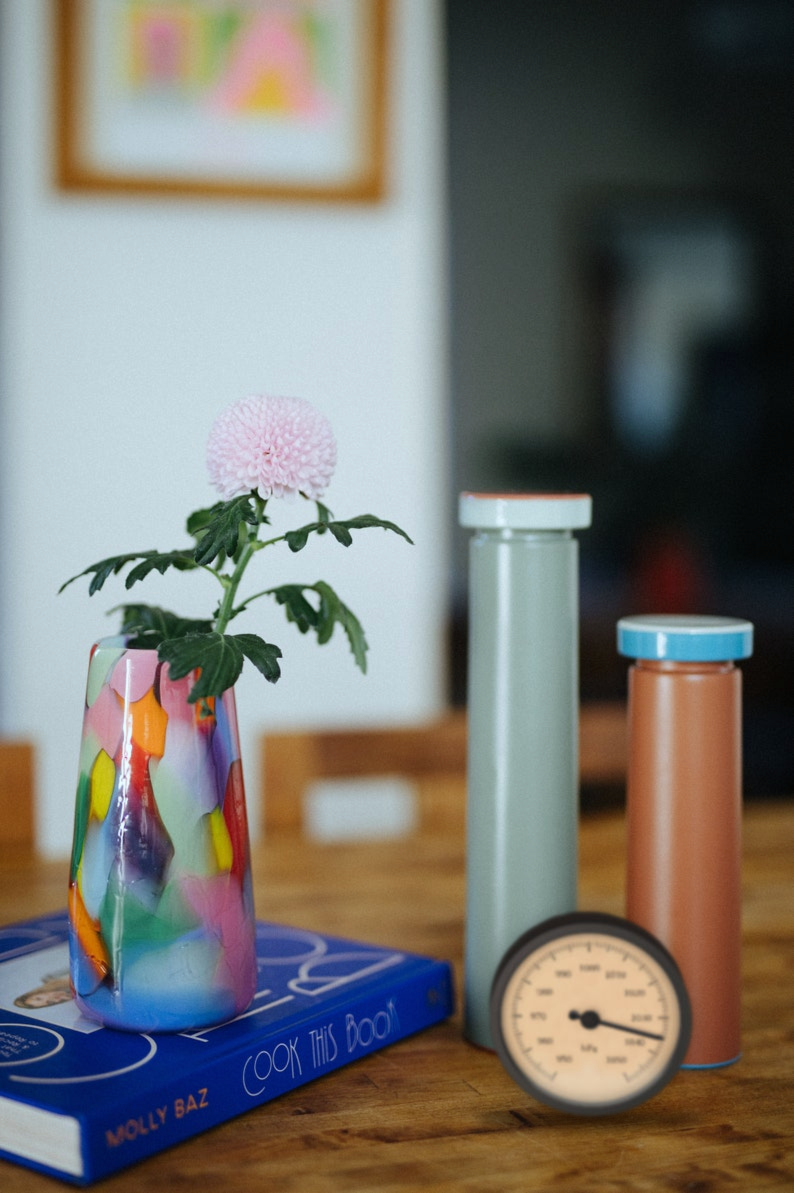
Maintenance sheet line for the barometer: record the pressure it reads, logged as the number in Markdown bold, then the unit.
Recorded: **1035** hPa
